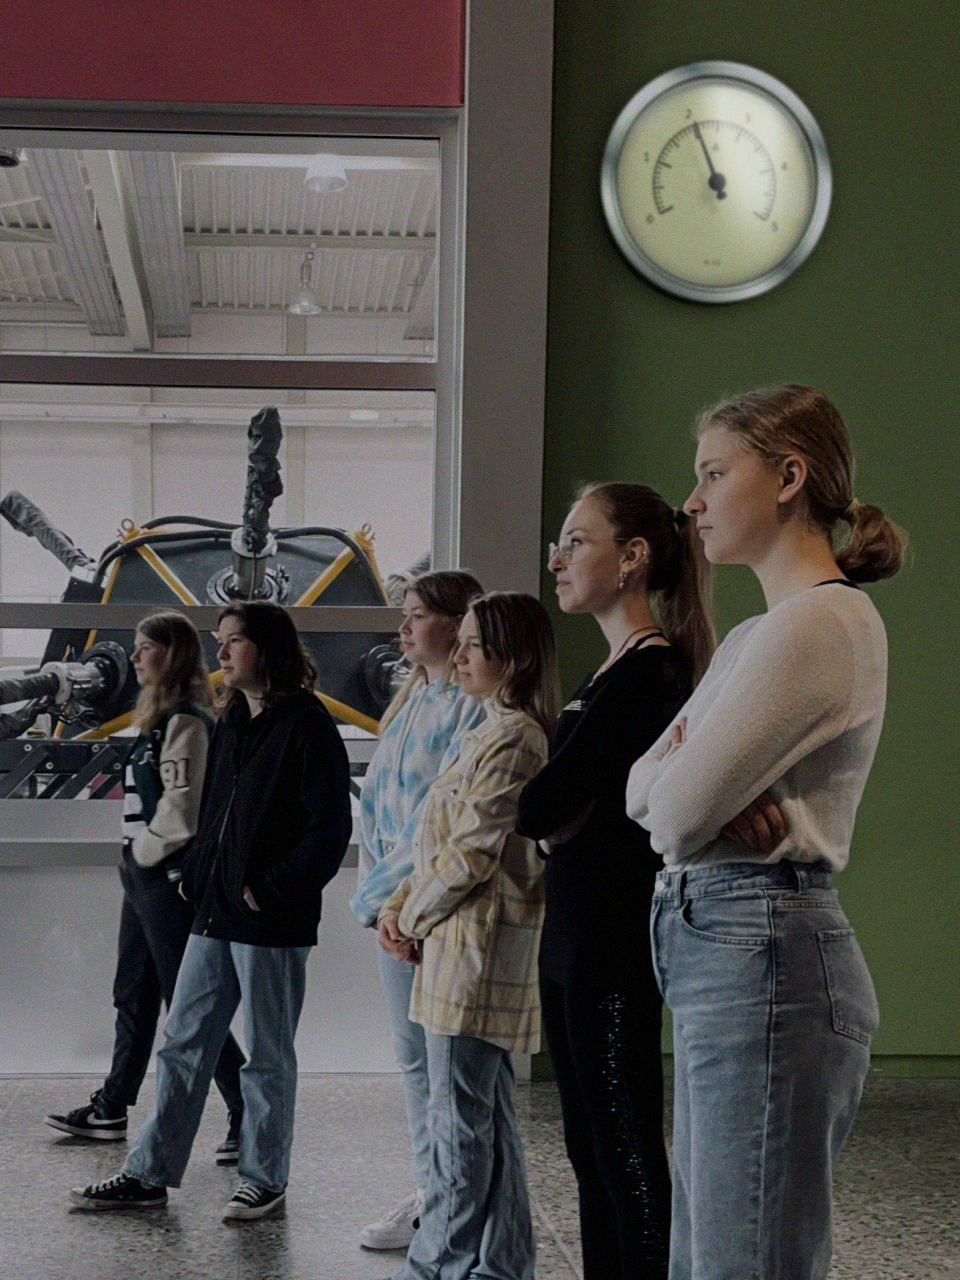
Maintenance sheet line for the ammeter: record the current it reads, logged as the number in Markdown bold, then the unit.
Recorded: **2** A
